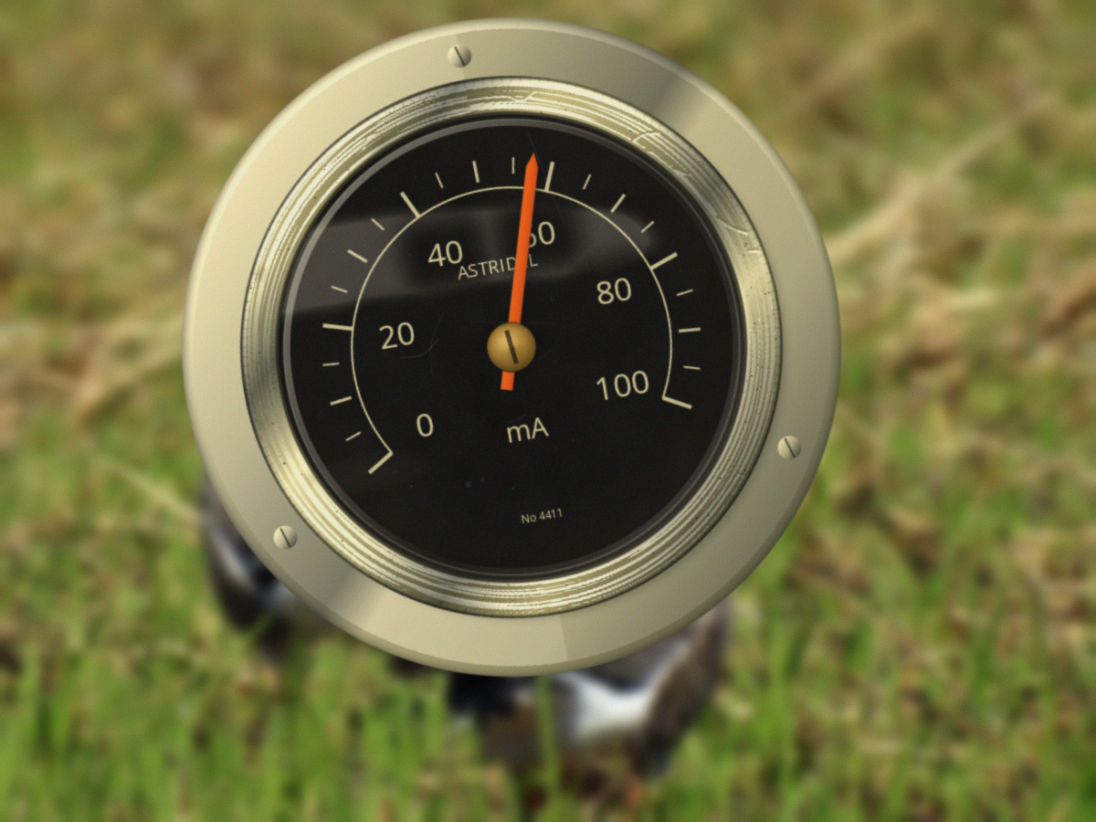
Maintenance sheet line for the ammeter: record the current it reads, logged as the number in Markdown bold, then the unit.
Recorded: **57.5** mA
